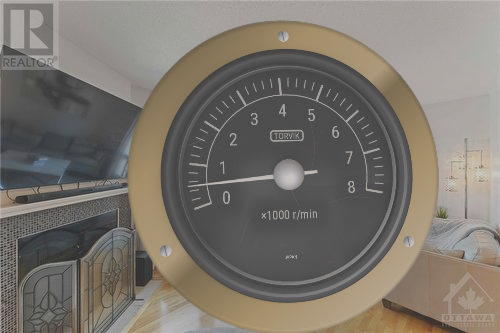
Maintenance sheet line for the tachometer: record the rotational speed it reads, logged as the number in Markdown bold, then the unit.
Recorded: **500** rpm
